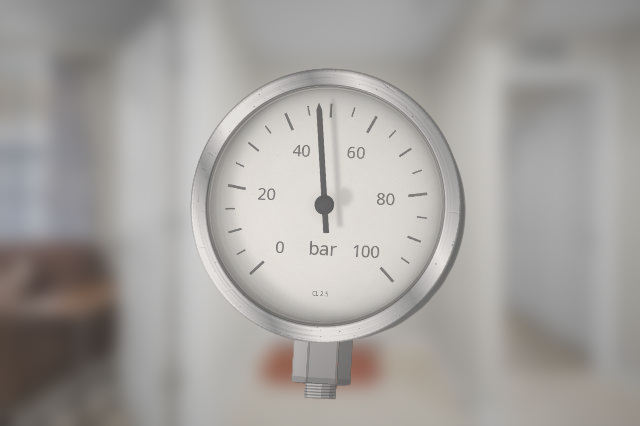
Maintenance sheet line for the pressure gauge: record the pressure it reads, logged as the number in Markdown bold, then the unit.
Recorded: **47.5** bar
